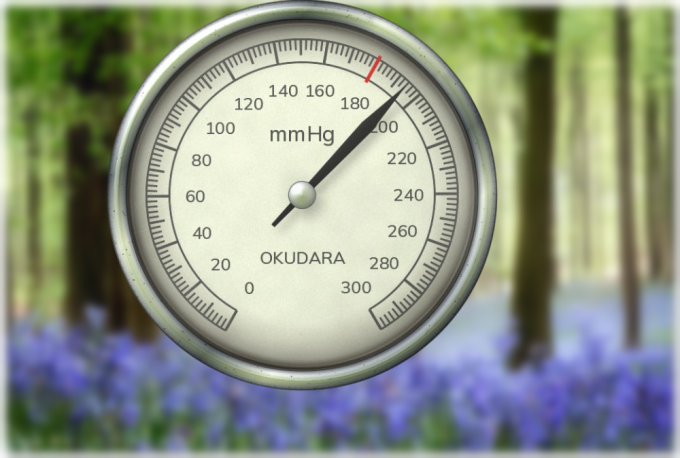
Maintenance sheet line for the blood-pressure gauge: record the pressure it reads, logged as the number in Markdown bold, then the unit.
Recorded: **194** mmHg
